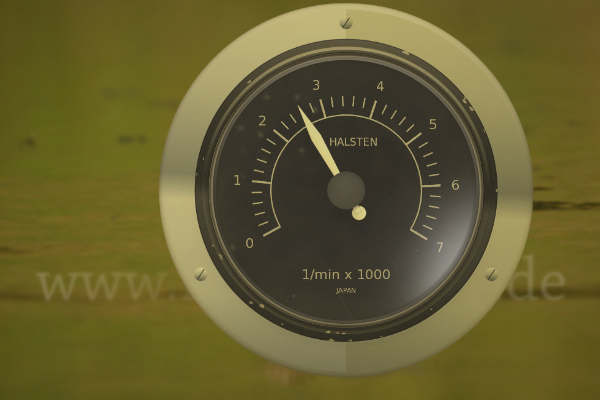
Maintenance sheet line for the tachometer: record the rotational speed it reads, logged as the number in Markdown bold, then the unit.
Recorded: **2600** rpm
